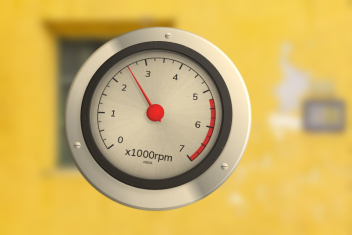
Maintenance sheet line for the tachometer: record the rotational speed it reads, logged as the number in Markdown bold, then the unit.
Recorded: **2500** rpm
